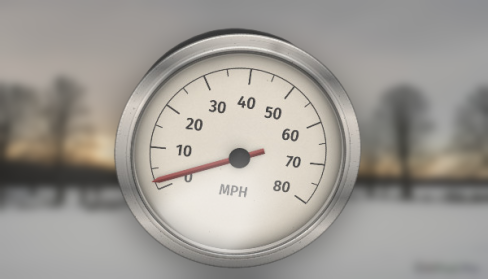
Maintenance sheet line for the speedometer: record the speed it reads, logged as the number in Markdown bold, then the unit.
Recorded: **2.5** mph
